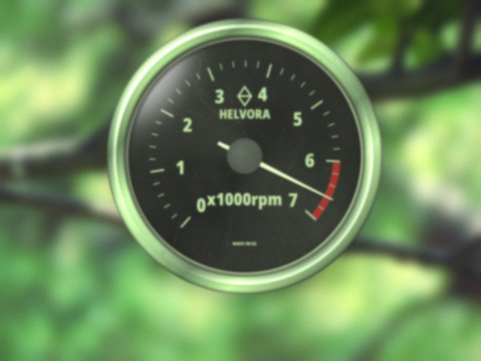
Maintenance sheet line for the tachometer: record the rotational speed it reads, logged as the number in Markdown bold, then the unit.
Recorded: **6600** rpm
